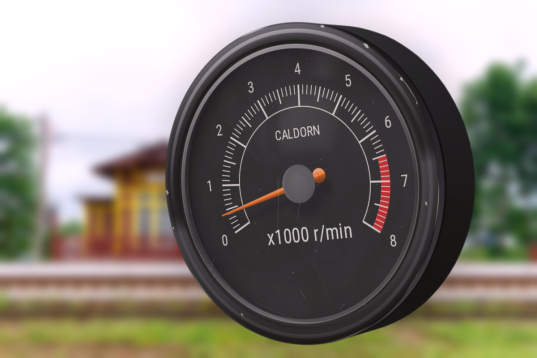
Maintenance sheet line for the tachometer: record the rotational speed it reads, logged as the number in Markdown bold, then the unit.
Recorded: **400** rpm
